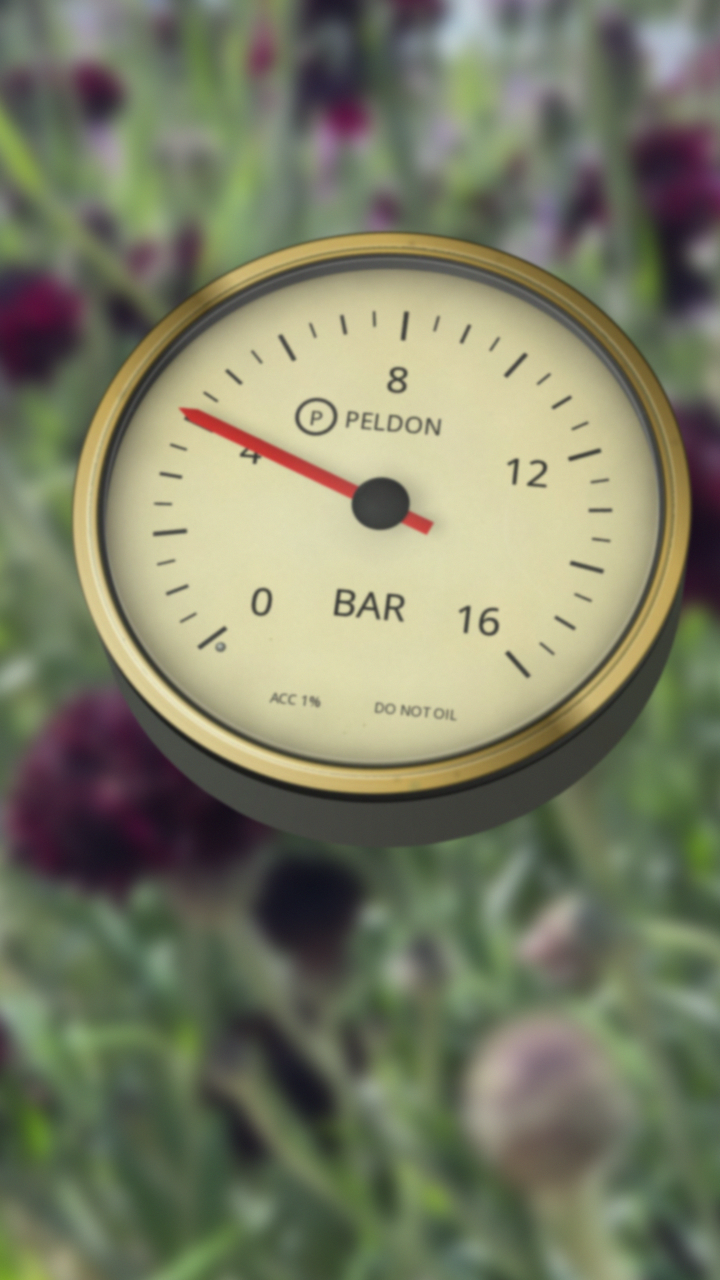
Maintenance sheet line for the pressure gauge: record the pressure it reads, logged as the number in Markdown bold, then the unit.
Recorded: **4** bar
